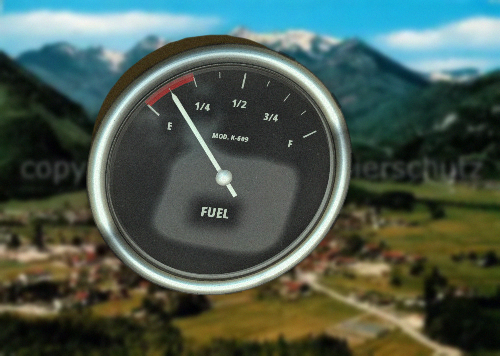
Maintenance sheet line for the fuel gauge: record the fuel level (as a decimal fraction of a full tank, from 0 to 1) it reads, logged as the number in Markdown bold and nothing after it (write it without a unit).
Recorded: **0.125**
